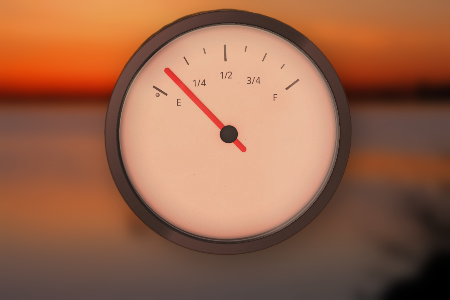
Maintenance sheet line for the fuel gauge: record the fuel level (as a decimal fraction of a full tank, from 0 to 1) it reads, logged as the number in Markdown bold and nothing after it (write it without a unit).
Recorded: **0.125**
